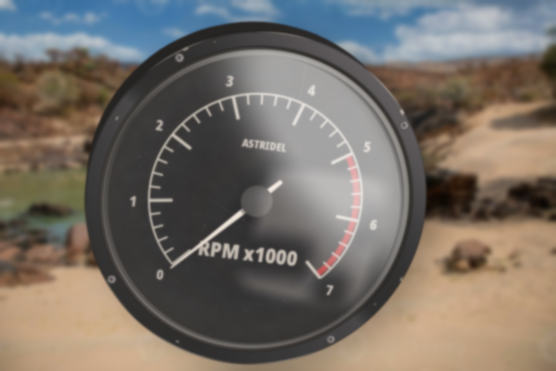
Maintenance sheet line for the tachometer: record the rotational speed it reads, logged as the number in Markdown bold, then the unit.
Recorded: **0** rpm
